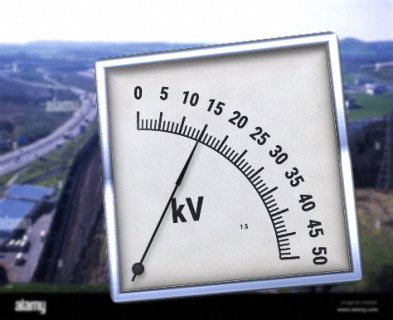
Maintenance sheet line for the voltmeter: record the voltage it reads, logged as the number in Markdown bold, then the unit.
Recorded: **15** kV
